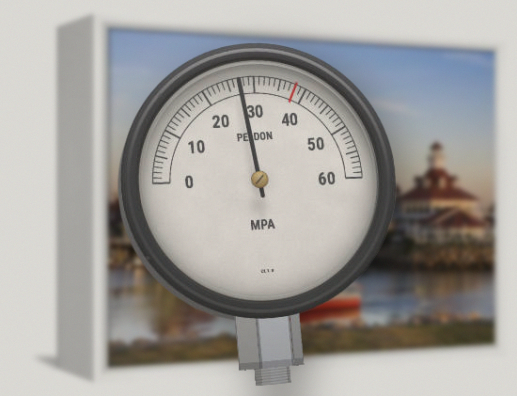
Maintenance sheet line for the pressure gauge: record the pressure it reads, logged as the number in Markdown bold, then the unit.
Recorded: **27** MPa
